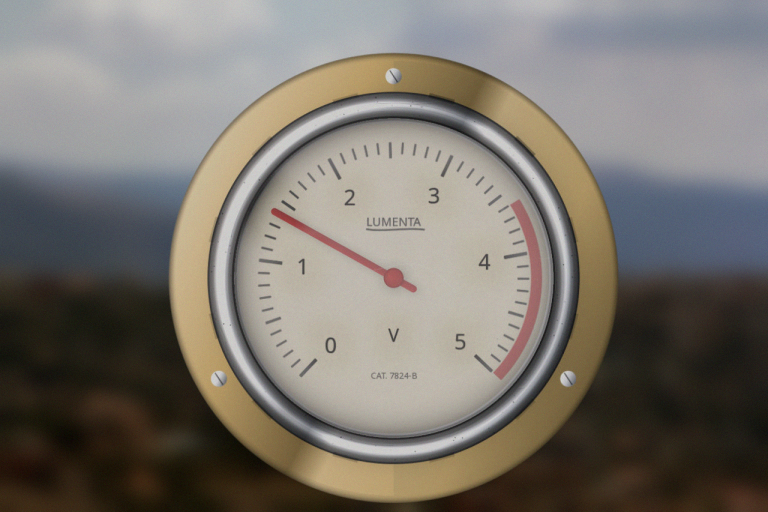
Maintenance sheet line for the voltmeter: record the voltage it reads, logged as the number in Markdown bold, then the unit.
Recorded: **1.4** V
